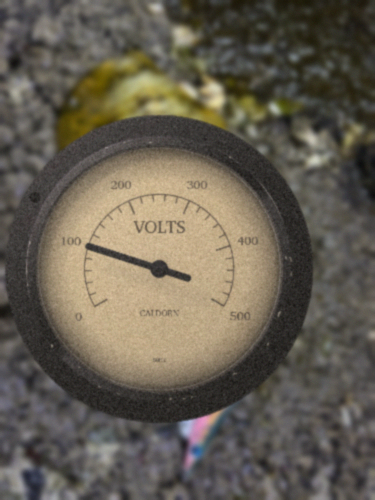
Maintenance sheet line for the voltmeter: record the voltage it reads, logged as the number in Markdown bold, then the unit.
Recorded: **100** V
